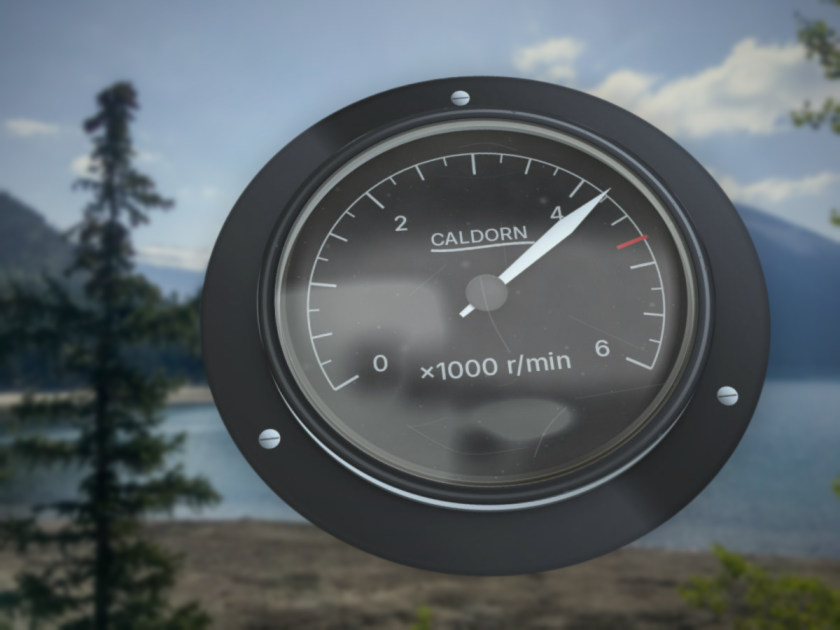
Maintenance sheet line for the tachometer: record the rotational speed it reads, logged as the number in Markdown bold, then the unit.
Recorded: **4250** rpm
